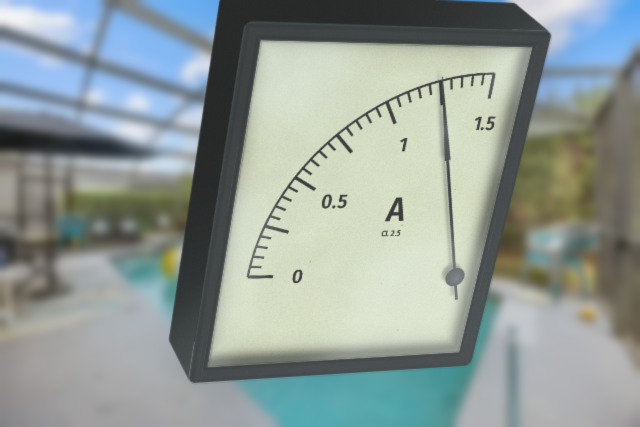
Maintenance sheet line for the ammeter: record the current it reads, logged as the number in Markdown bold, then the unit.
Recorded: **1.25** A
